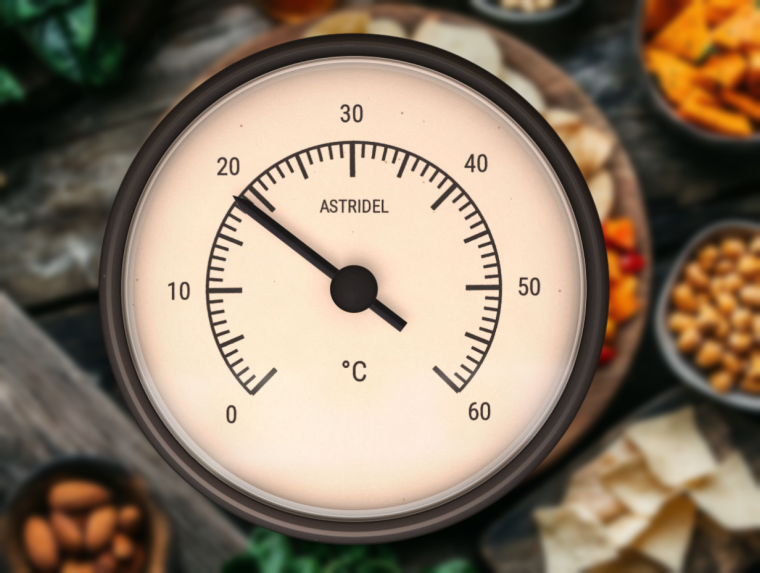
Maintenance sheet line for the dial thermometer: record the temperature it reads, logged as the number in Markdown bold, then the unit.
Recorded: **18.5** °C
